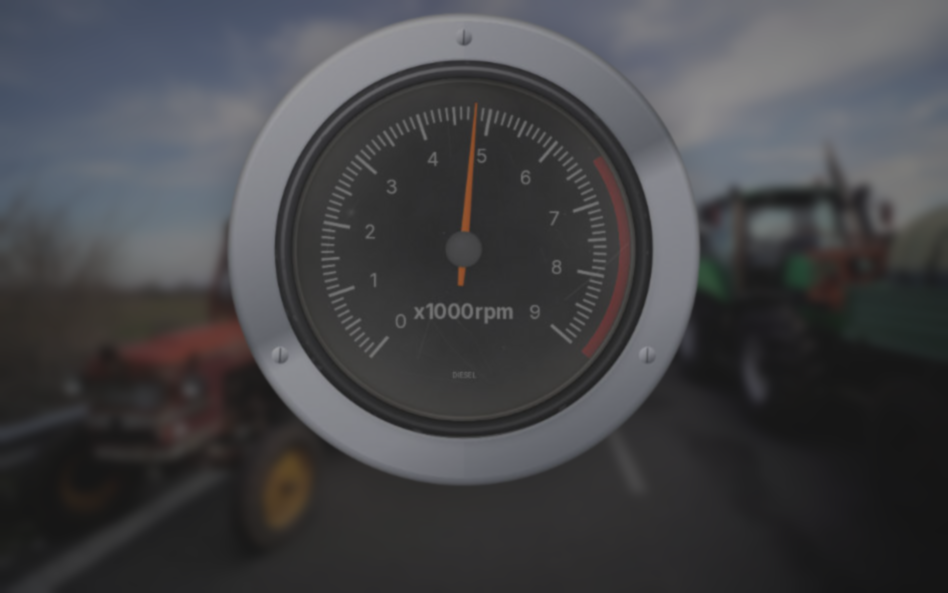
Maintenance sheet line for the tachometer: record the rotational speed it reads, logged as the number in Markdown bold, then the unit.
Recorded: **4800** rpm
